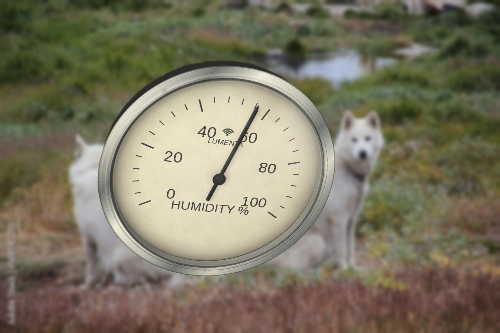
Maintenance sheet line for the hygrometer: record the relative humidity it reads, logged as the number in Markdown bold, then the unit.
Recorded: **56** %
